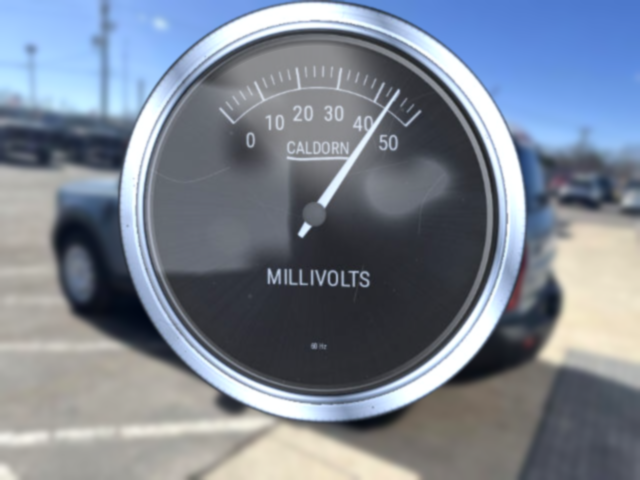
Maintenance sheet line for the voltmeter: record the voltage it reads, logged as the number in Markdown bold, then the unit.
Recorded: **44** mV
